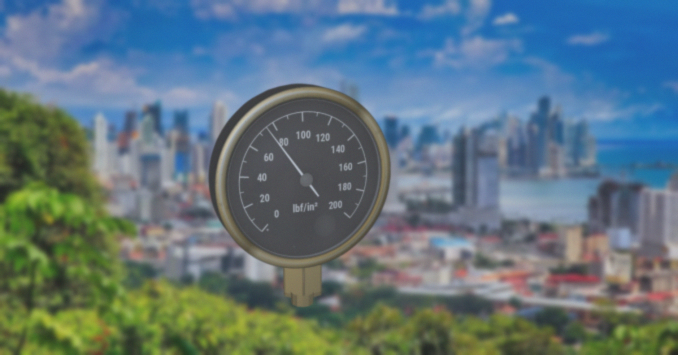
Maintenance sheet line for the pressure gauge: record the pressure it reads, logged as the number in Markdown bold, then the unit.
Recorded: **75** psi
